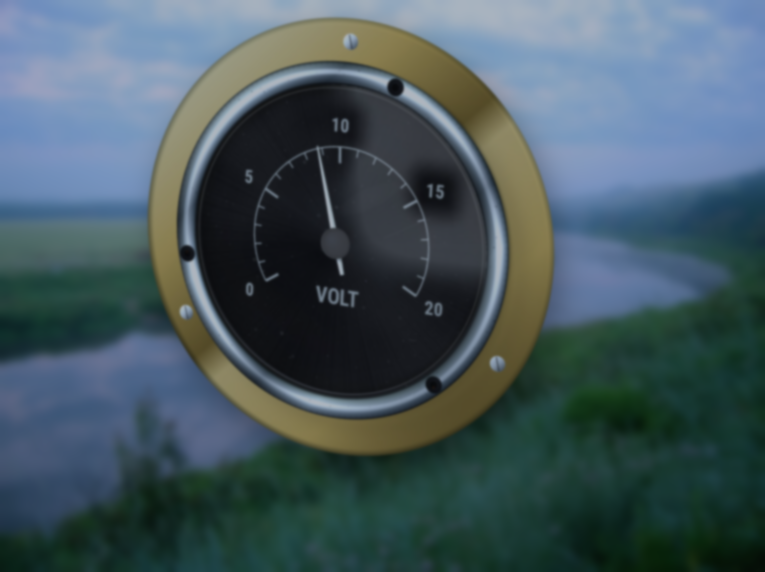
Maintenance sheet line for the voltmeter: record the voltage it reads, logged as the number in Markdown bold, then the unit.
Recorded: **9** V
